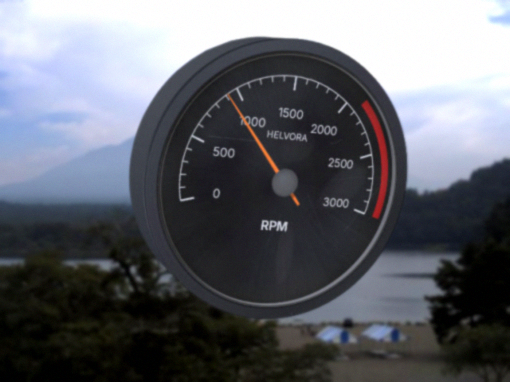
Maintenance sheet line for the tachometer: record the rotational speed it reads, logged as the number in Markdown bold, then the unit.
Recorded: **900** rpm
